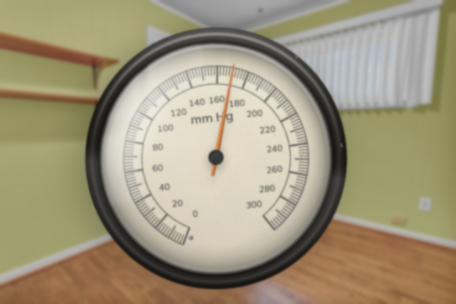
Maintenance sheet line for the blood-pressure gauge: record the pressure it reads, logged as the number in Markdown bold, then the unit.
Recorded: **170** mmHg
